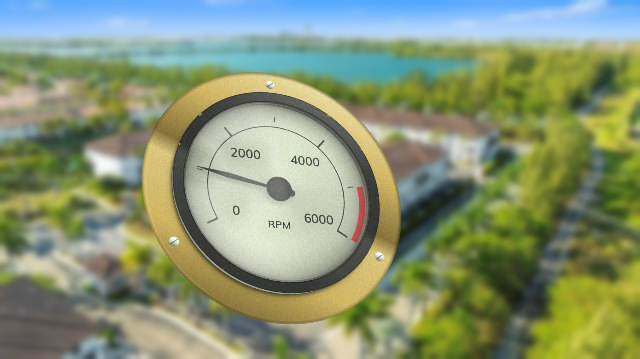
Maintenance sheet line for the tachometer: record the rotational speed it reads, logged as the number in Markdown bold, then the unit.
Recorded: **1000** rpm
